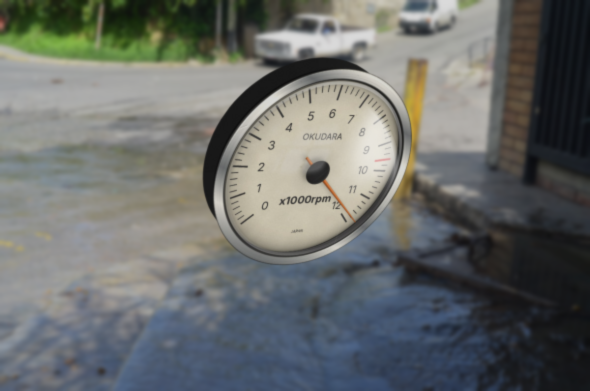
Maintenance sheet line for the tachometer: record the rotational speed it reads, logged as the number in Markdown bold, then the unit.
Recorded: **11800** rpm
